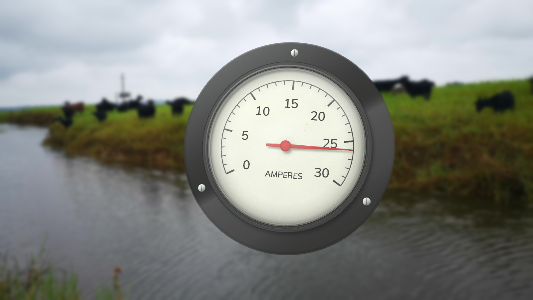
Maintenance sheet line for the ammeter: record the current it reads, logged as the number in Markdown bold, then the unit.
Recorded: **26** A
